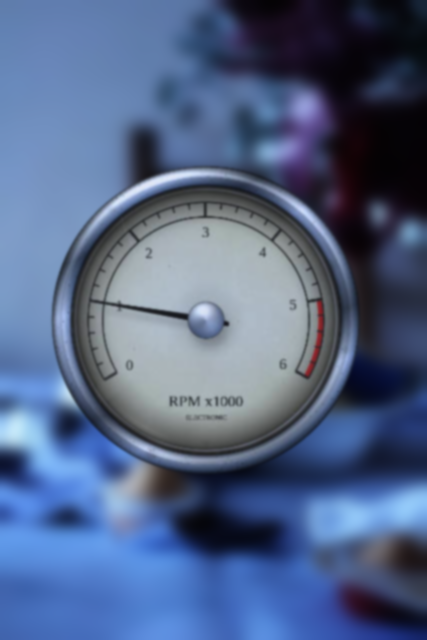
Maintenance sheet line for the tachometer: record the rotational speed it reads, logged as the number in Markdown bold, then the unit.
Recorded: **1000** rpm
